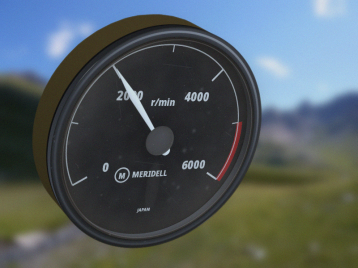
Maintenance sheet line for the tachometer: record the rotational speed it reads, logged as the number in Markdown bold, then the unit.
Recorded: **2000** rpm
